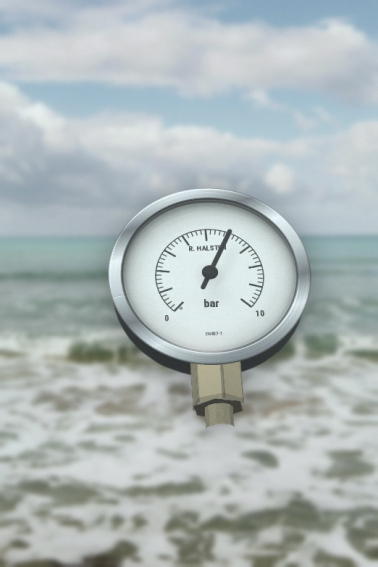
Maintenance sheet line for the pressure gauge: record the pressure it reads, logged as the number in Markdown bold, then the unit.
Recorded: **6** bar
